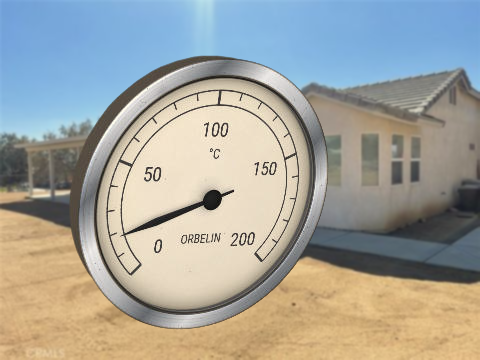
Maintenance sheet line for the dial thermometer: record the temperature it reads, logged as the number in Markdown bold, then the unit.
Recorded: **20** °C
